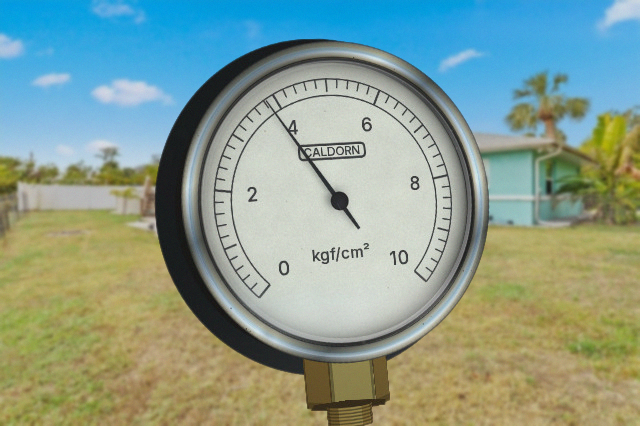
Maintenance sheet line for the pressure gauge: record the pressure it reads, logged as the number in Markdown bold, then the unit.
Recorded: **3.8** kg/cm²
